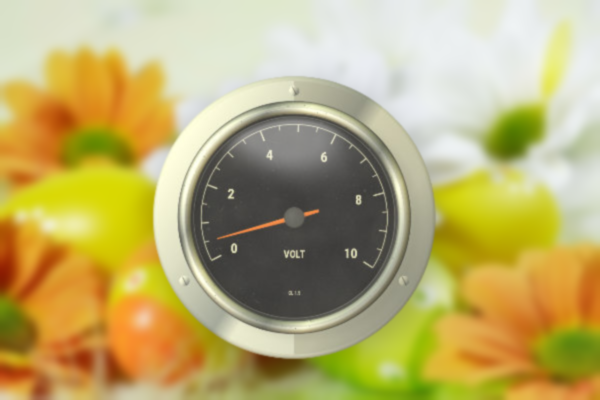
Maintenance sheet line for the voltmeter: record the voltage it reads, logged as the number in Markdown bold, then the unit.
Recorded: **0.5** V
